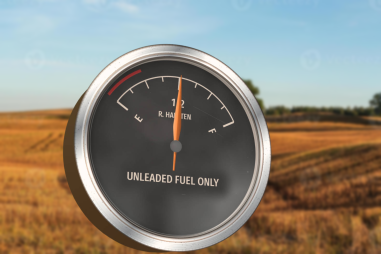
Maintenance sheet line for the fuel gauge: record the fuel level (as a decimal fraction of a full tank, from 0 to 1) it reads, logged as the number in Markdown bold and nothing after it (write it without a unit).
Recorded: **0.5**
